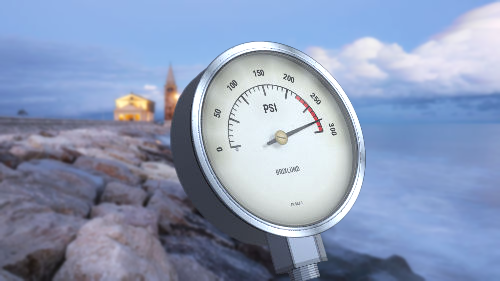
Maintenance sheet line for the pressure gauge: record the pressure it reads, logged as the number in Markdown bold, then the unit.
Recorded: **280** psi
